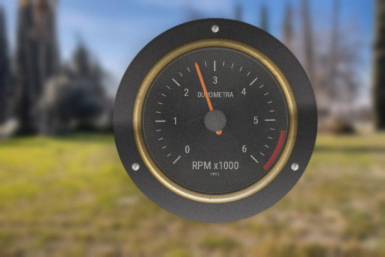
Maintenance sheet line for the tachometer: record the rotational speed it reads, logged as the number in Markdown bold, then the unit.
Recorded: **2600** rpm
